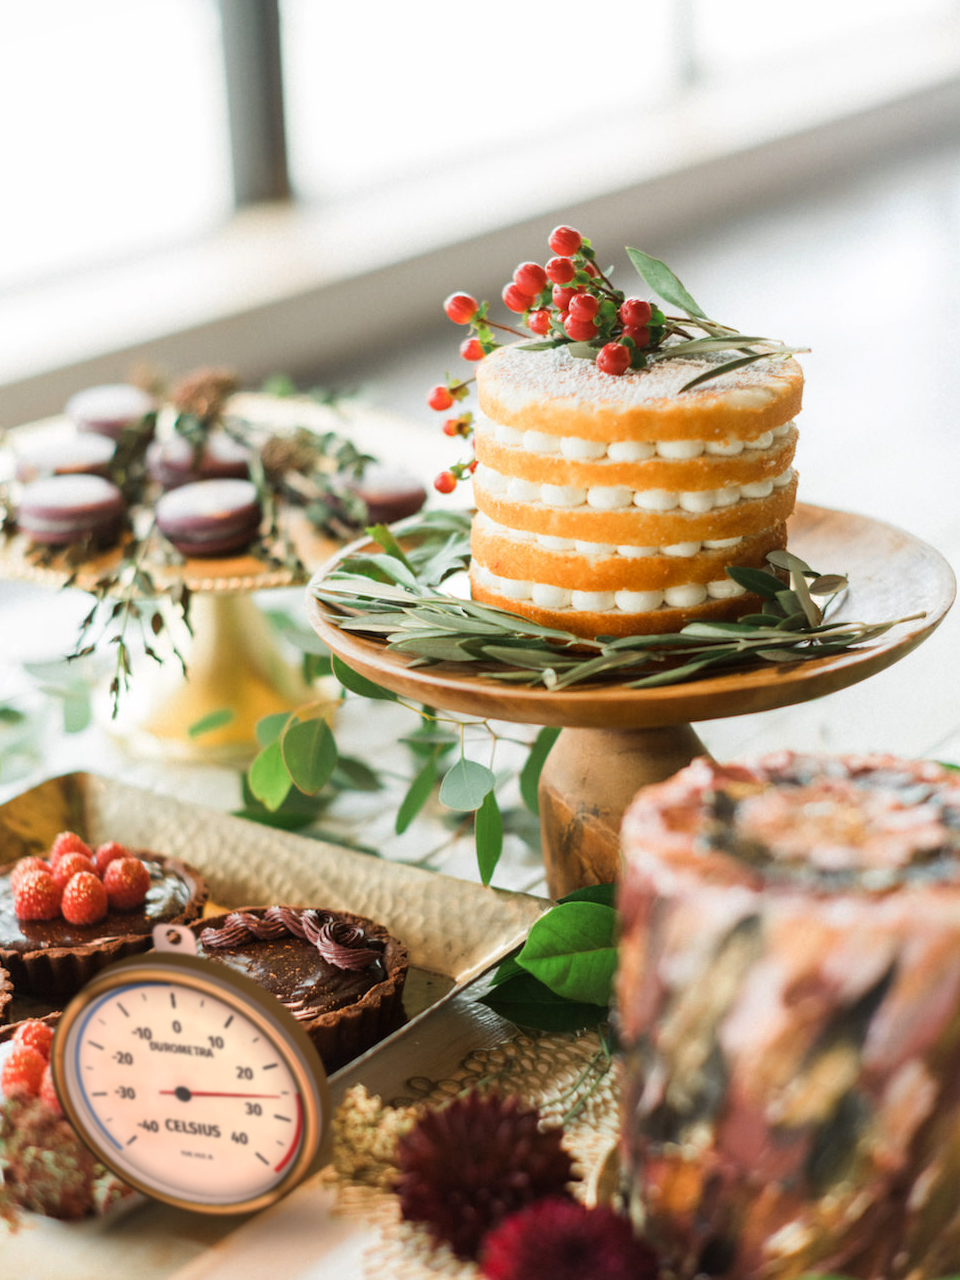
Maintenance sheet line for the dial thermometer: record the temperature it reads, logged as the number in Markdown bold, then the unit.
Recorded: **25** °C
